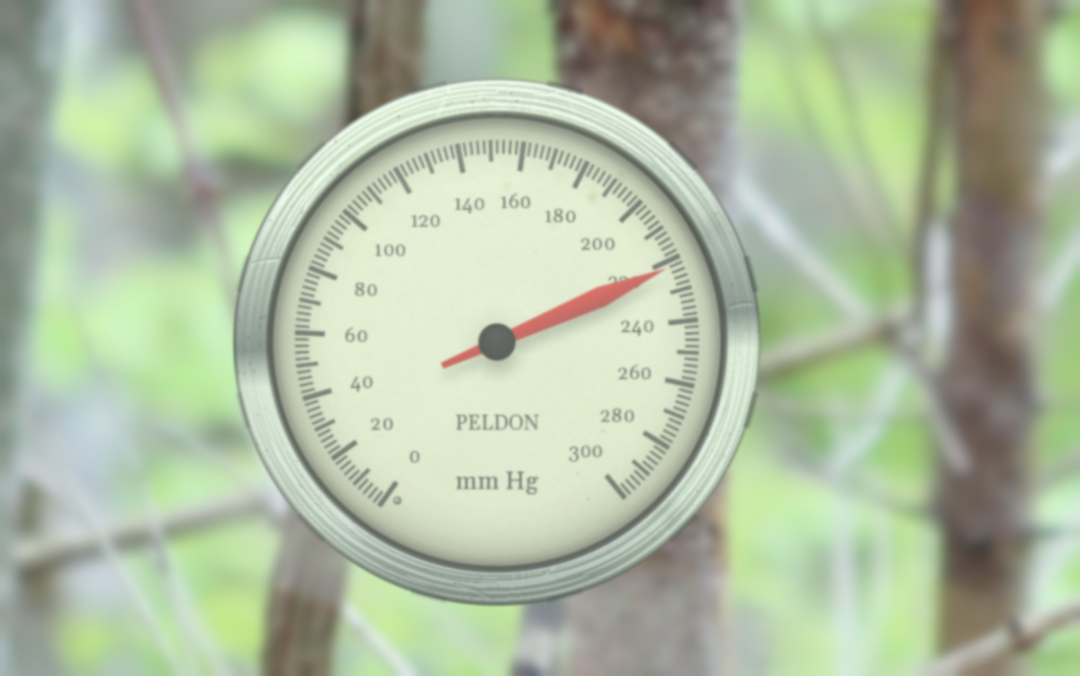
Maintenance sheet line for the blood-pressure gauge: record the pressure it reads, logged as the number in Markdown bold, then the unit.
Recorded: **222** mmHg
